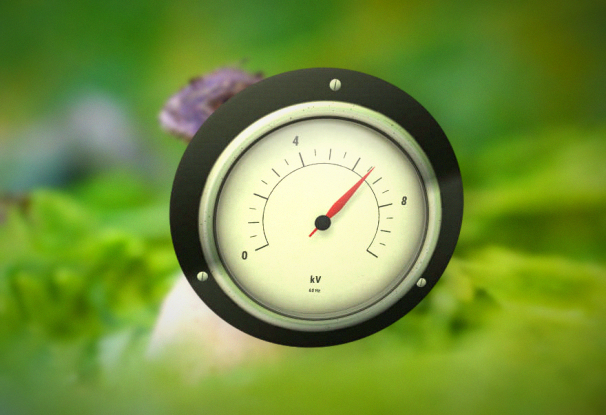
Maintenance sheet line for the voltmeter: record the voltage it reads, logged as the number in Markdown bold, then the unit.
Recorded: **6.5** kV
